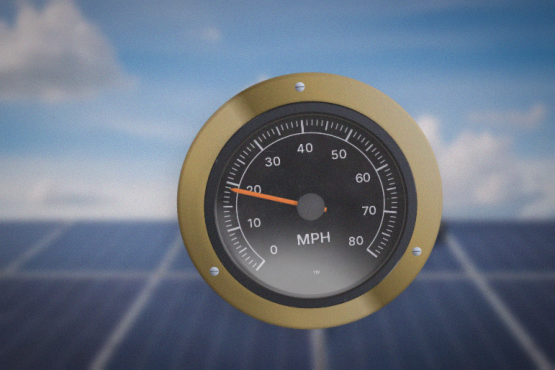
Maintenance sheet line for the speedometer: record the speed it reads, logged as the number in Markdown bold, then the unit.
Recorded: **19** mph
